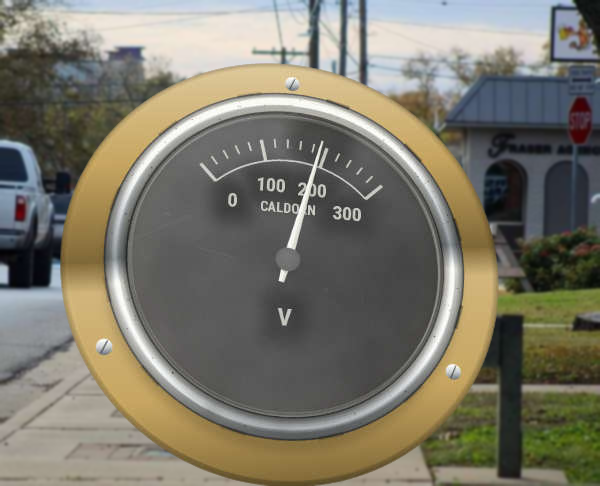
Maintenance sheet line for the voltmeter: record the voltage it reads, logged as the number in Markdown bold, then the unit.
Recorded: **190** V
